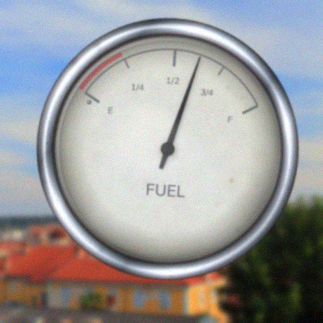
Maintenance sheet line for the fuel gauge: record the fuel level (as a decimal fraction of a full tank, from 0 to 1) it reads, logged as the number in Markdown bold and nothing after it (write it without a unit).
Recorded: **0.625**
